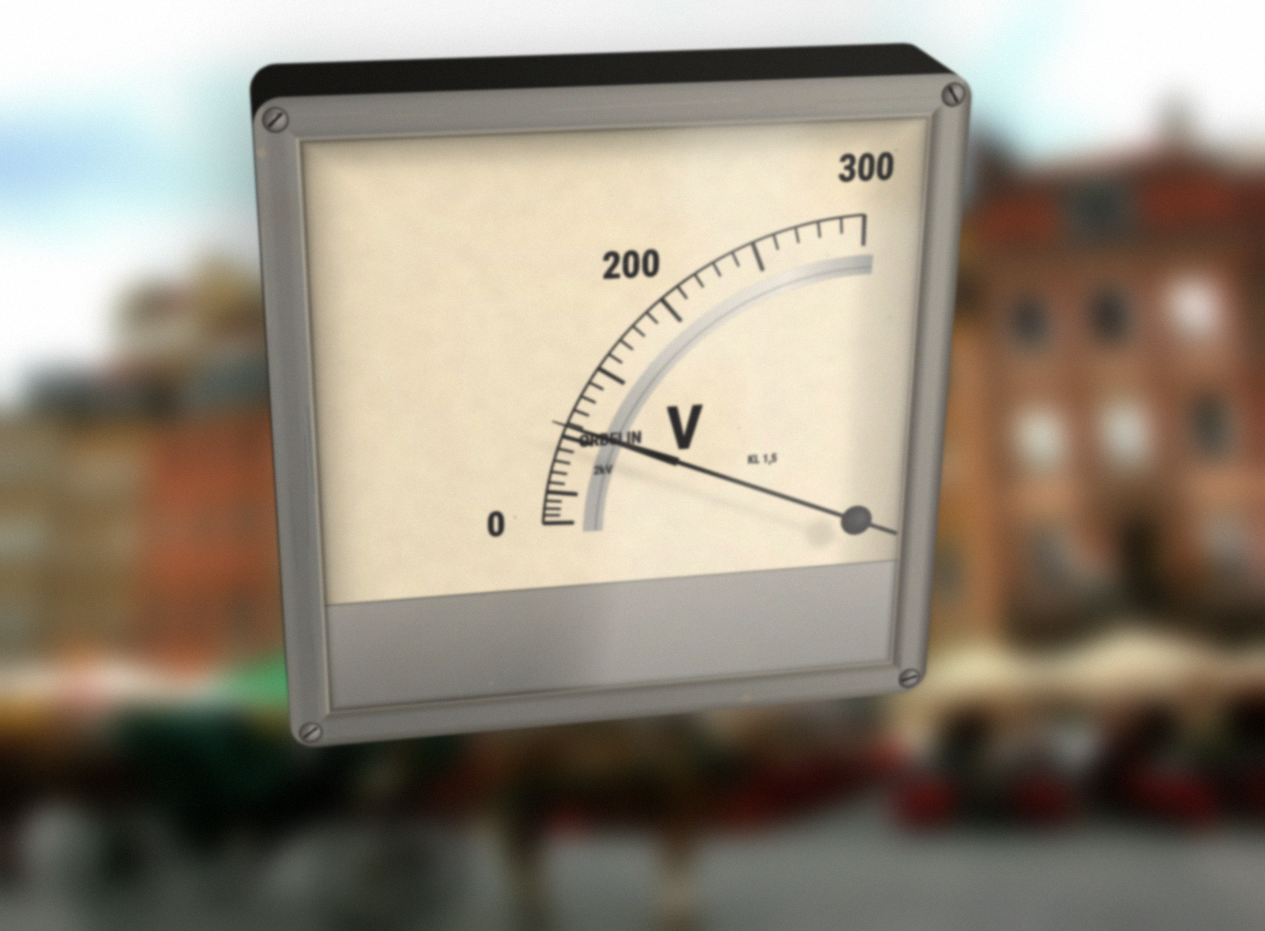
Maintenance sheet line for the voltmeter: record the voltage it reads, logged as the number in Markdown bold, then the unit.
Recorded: **110** V
